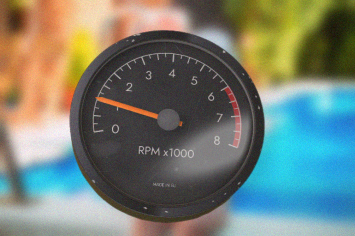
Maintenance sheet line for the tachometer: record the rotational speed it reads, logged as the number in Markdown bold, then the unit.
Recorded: **1000** rpm
